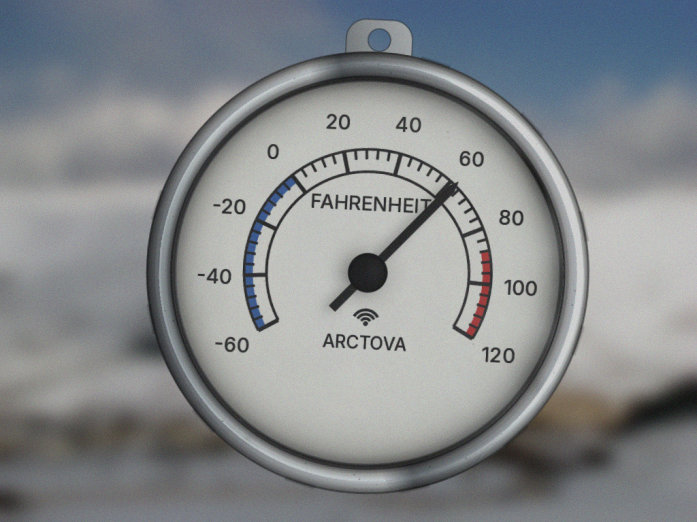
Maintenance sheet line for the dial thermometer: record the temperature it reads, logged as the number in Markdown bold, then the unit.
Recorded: **62** °F
